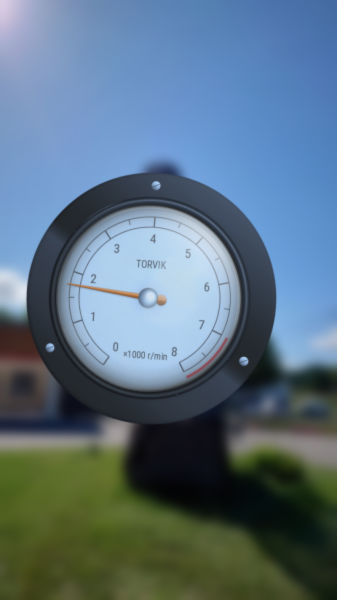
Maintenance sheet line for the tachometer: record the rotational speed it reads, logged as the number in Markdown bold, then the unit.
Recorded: **1750** rpm
